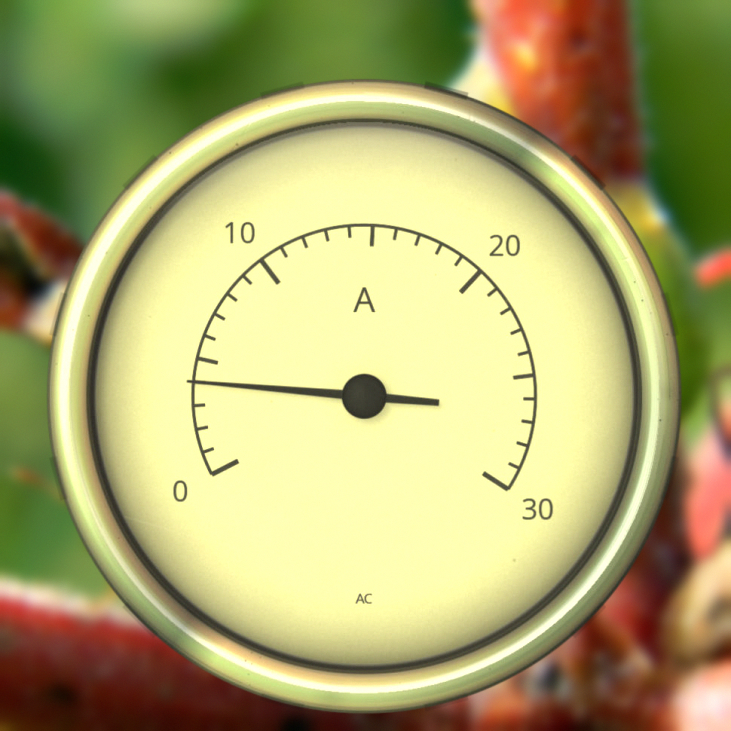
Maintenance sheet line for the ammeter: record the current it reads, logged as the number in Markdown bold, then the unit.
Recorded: **4** A
